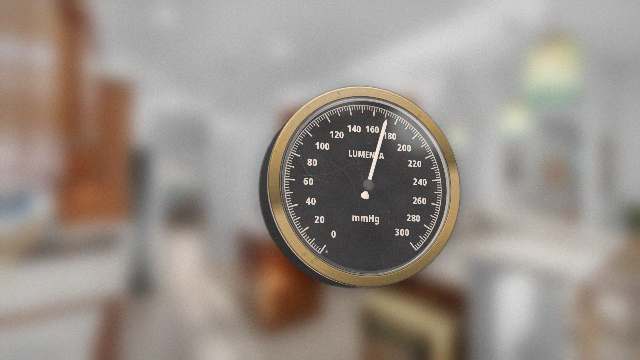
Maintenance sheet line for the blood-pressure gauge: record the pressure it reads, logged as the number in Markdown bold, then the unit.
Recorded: **170** mmHg
